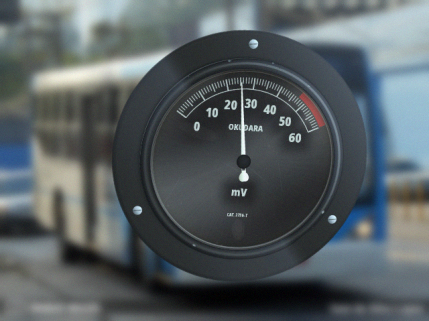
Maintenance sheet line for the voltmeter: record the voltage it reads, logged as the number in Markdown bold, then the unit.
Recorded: **25** mV
